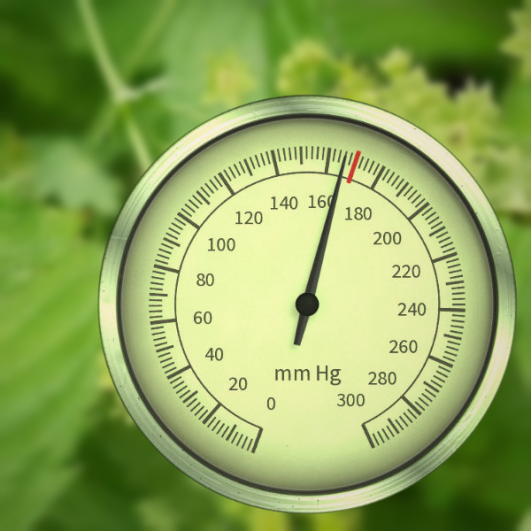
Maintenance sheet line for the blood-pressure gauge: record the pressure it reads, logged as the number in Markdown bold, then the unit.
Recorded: **166** mmHg
